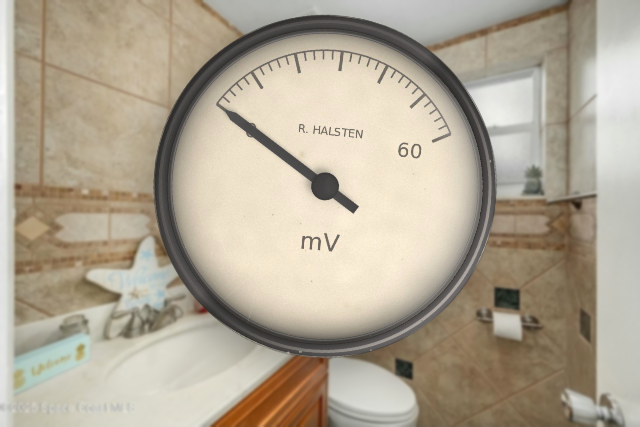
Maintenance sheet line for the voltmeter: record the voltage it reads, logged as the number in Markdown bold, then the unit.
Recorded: **0** mV
